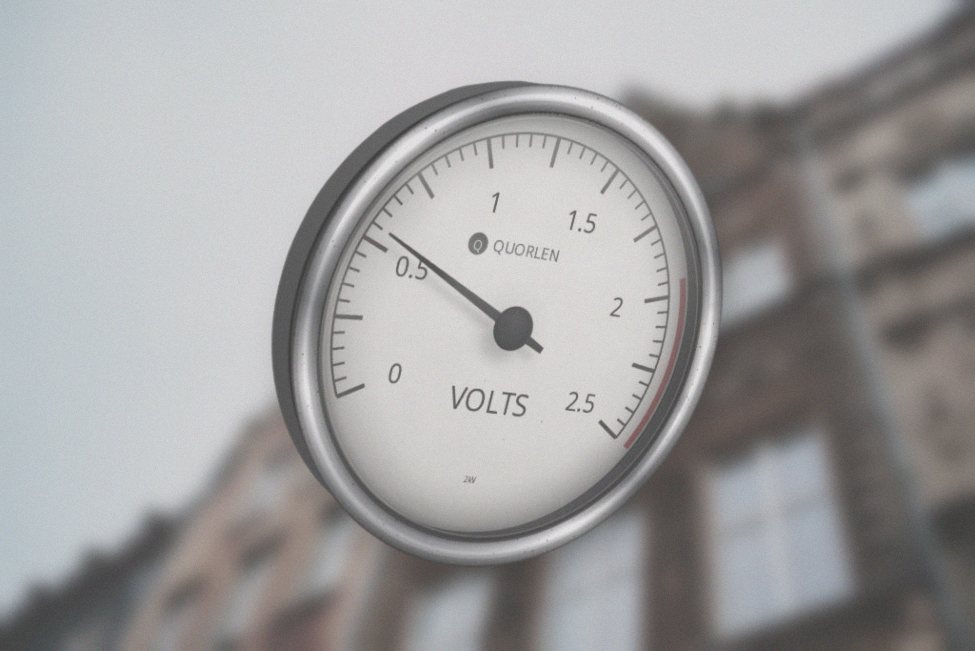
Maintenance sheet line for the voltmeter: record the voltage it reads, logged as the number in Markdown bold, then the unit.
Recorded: **0.55** V
